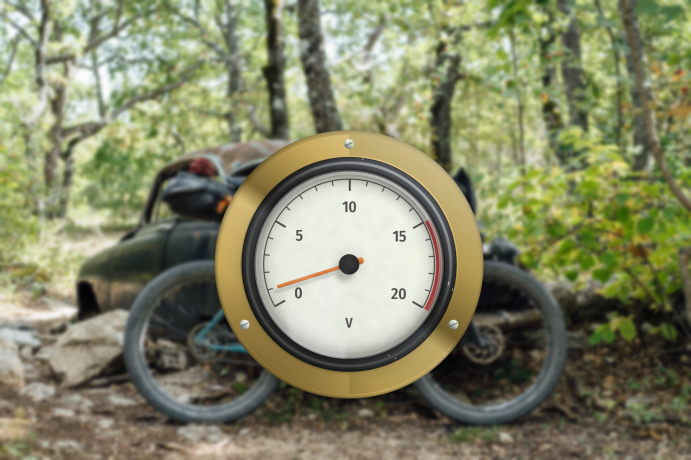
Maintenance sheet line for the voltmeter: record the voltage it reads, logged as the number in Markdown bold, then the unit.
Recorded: **1** V
